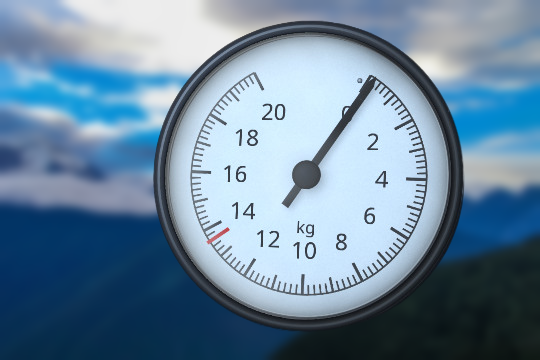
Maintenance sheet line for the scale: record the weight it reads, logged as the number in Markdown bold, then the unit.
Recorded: **0.2** kg
